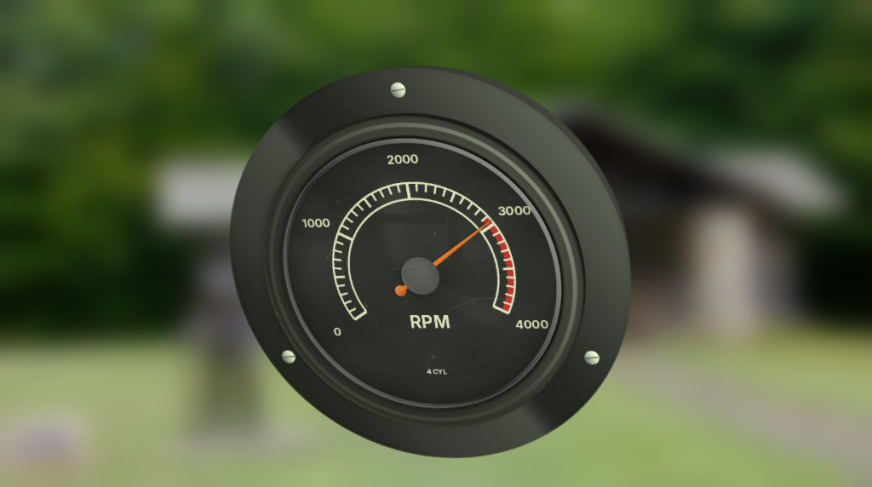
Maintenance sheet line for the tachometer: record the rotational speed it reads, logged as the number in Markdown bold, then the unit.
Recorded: **2950** rpm
